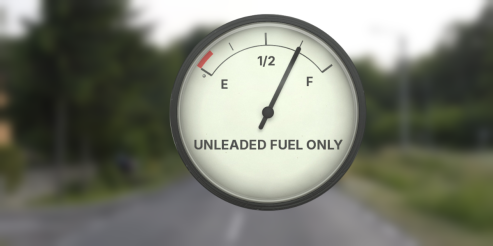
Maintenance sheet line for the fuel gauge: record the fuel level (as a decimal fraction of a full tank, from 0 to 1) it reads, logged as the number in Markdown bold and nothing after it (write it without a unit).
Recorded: **0.75**
